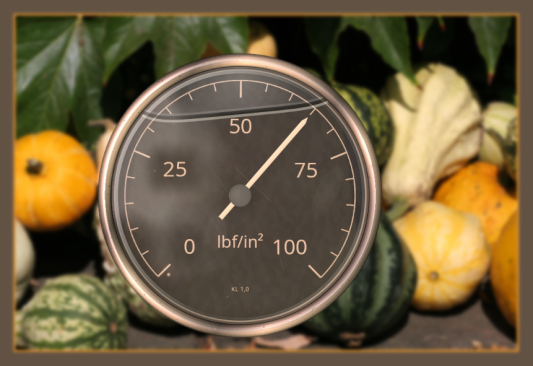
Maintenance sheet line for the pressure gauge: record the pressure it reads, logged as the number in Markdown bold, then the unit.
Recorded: **65** psi
